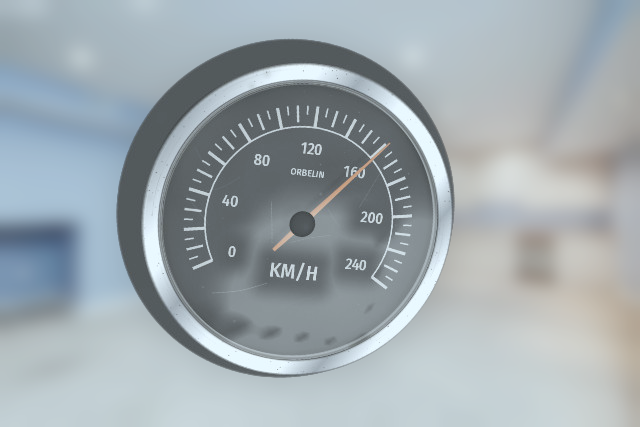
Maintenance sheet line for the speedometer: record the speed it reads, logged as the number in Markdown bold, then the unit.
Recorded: **160** km/h
